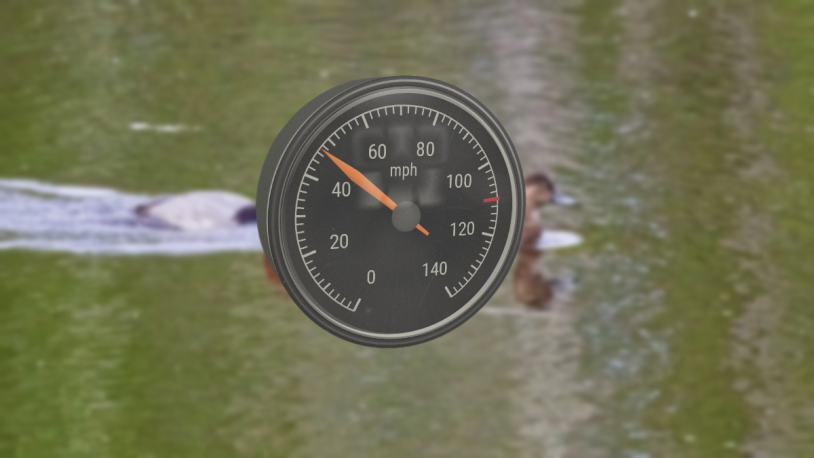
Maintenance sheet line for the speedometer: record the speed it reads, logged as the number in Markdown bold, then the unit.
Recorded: **47** mph
